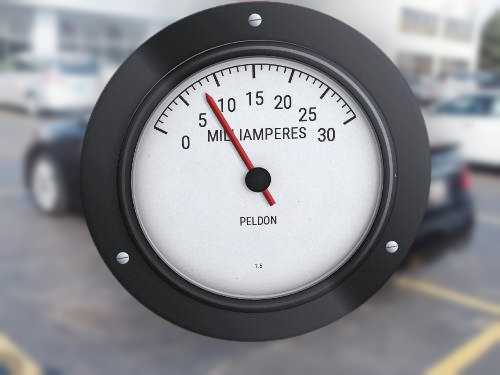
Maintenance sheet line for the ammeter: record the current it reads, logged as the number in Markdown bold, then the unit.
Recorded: **8** mA
